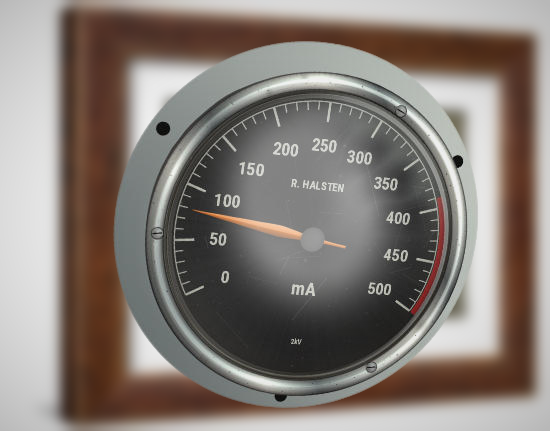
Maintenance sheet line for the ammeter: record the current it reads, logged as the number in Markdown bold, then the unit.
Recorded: **80** mA
